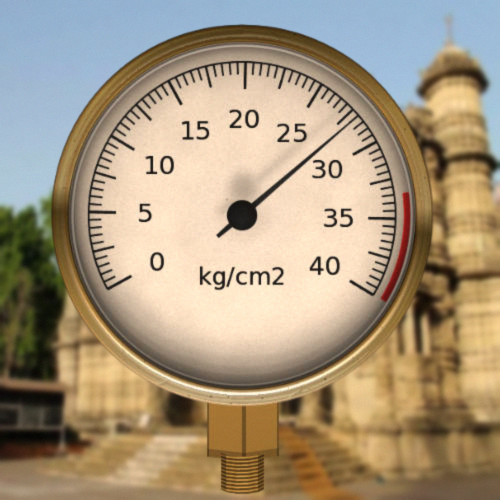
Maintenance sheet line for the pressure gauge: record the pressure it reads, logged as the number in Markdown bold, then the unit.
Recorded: **28** kg/cm²
